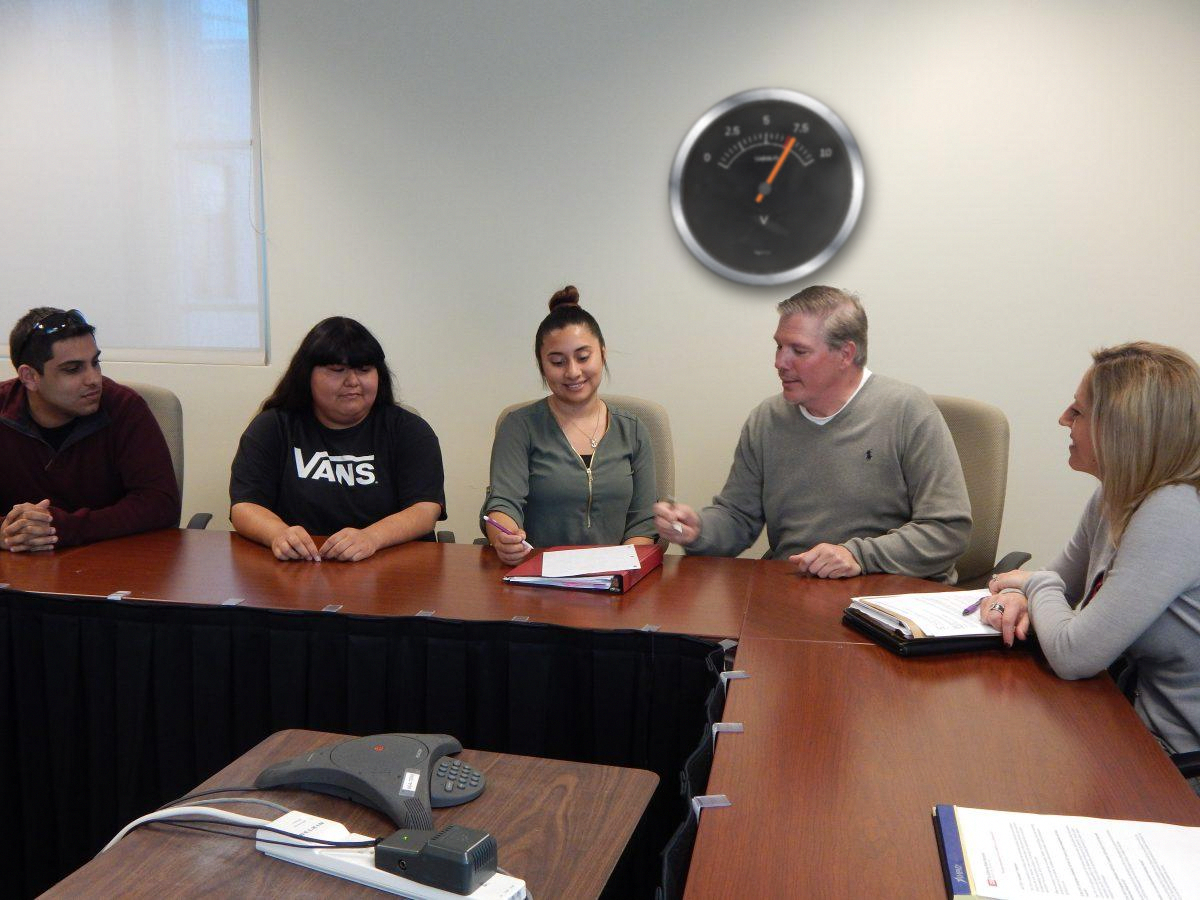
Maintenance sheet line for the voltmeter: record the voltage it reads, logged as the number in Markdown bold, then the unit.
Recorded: **7.5** V
